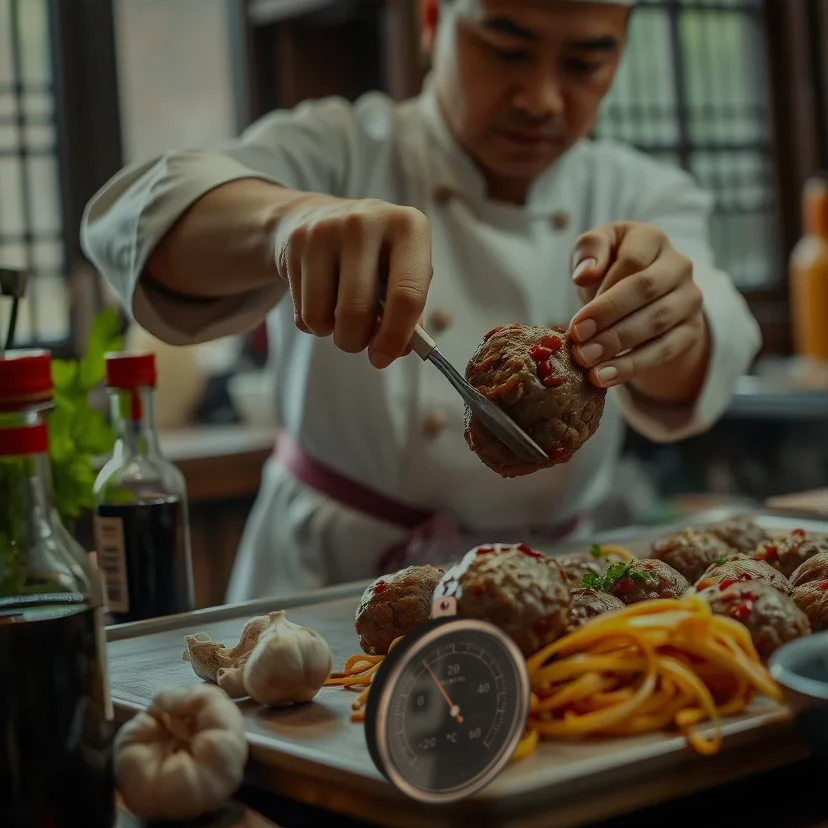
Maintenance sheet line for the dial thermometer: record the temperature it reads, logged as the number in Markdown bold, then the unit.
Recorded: **10** °C
